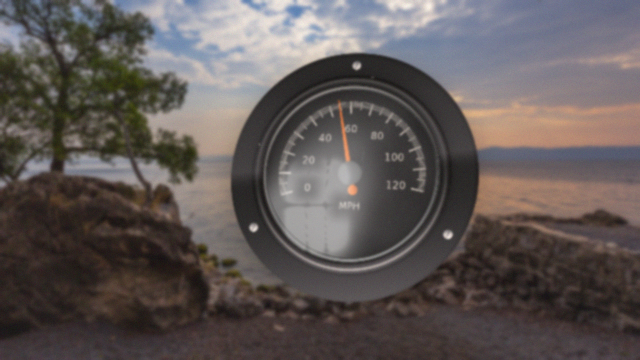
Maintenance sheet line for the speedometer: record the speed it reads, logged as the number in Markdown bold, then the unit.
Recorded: **55** mph
